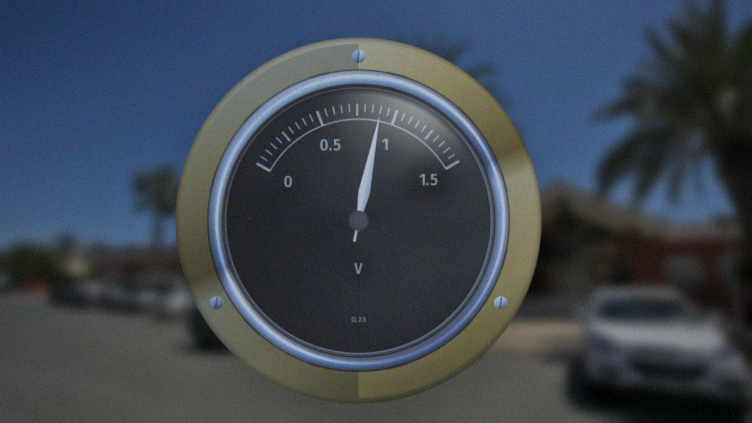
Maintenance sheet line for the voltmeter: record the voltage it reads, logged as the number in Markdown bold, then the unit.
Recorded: **0.9** V
